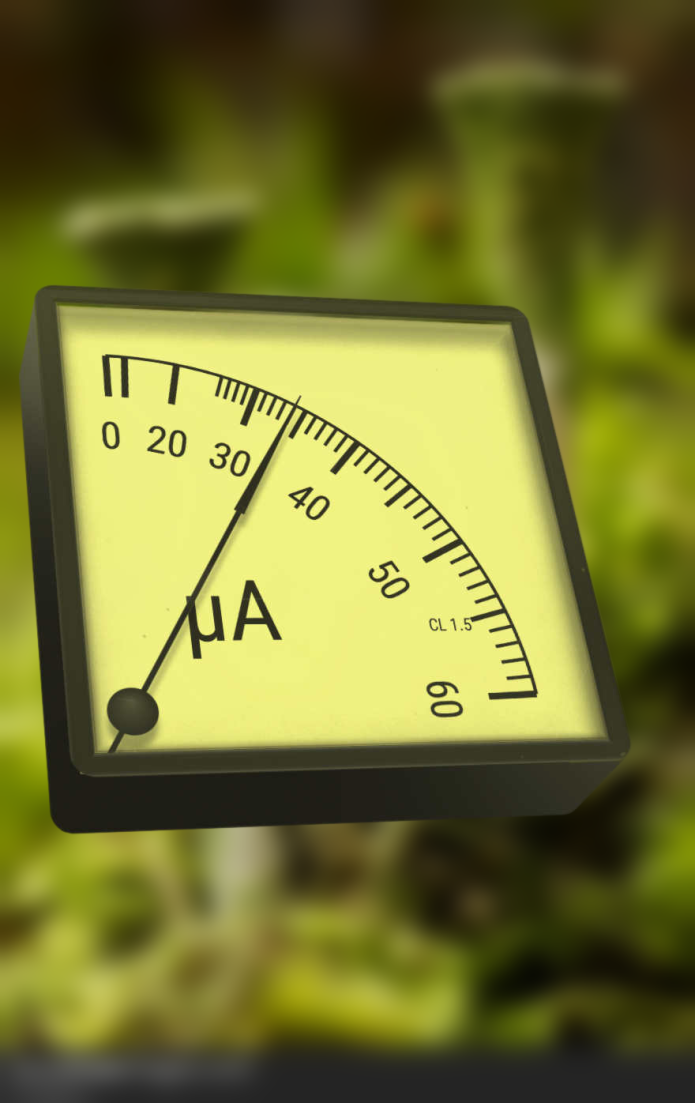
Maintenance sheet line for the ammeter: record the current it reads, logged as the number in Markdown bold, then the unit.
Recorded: **34** µA
